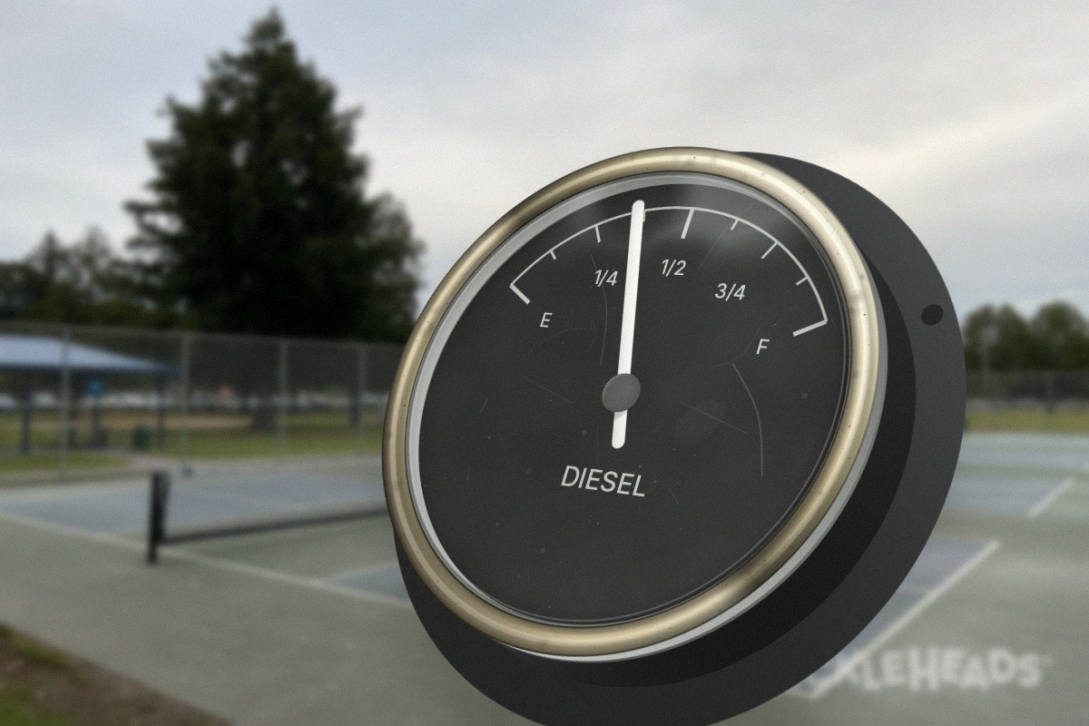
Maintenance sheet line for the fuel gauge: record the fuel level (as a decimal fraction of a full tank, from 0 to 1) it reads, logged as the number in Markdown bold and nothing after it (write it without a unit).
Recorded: **0.375**
